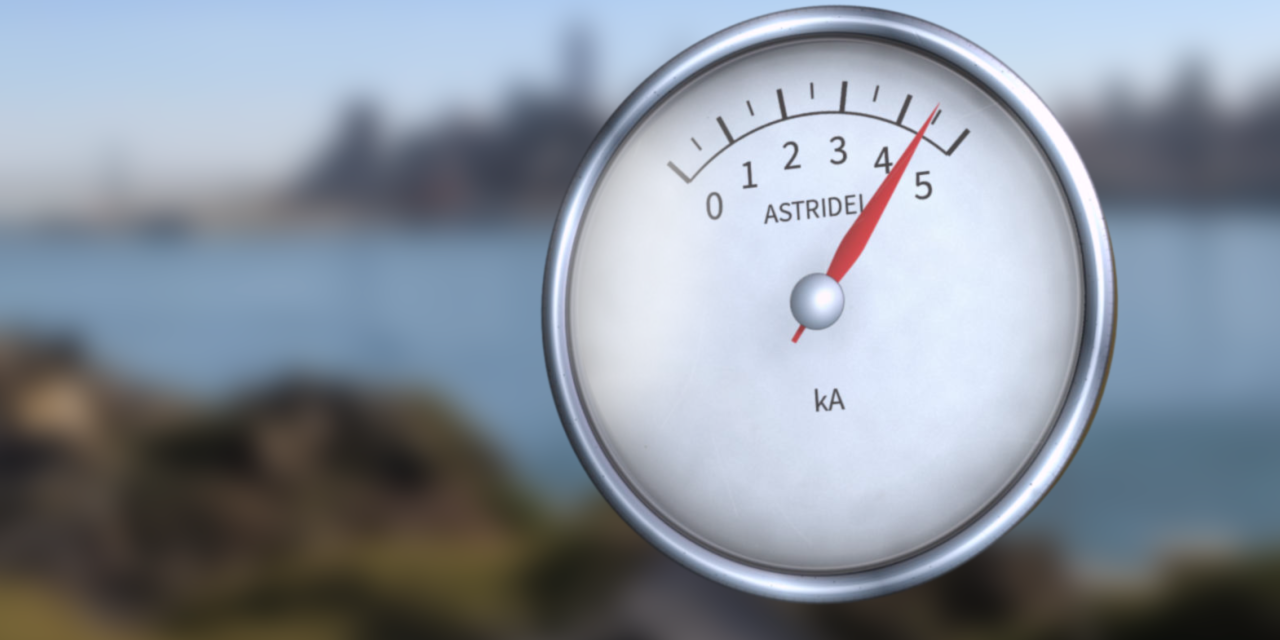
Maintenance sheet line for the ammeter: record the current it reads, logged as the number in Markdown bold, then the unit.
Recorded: **4.5** kA
